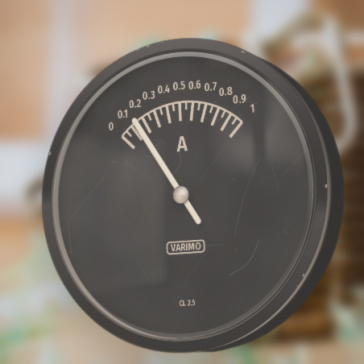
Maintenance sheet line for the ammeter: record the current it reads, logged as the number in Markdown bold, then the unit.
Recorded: **0.15** A
